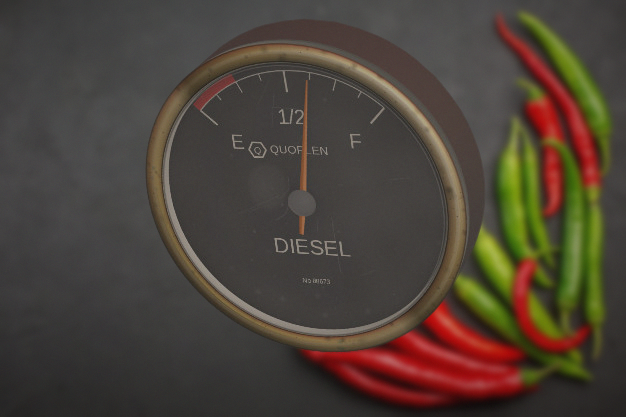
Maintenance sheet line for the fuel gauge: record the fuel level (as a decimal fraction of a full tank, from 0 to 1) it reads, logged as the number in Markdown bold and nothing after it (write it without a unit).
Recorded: **0.625**
